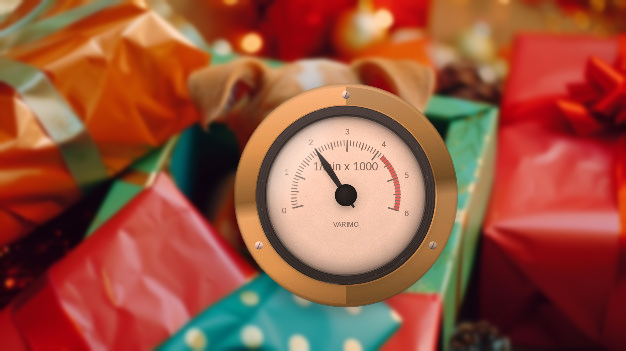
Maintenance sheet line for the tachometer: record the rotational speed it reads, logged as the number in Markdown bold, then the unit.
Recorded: **2000** rpm
